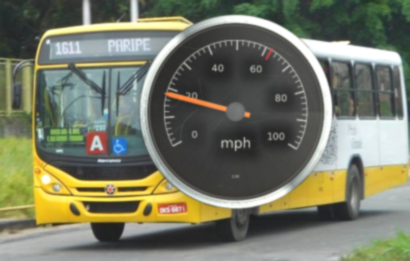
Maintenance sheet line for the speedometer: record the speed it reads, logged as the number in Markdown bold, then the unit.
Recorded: **18** mph
